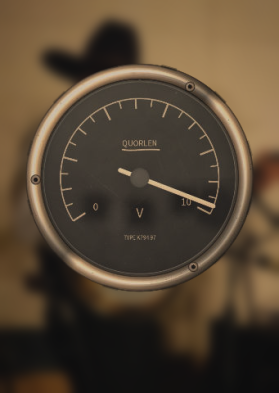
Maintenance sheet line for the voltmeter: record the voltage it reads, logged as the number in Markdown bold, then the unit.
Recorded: **9.75** V
